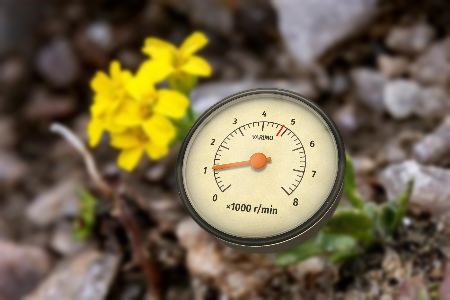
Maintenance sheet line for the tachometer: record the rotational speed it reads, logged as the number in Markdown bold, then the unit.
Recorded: **1000** rpm
